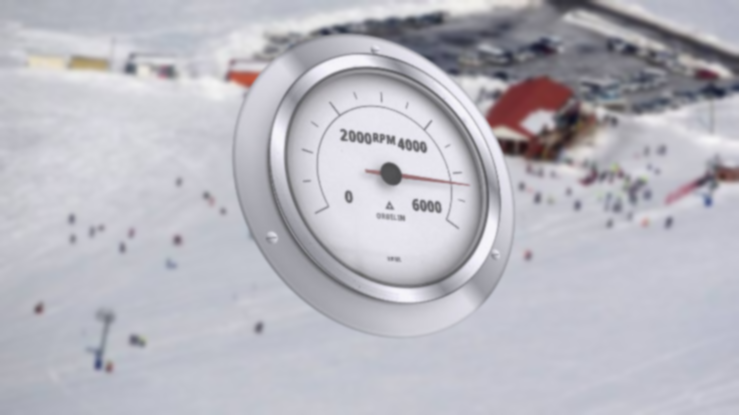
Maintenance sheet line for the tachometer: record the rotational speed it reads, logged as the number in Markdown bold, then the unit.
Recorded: **5250** rpm
